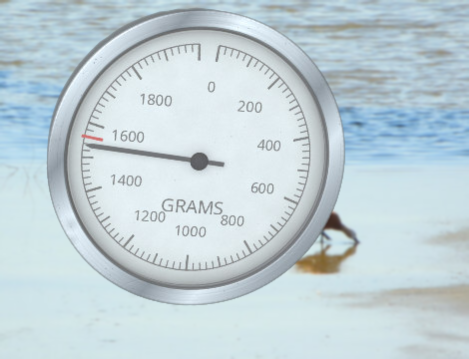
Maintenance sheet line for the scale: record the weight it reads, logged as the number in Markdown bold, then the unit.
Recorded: **1540** g
